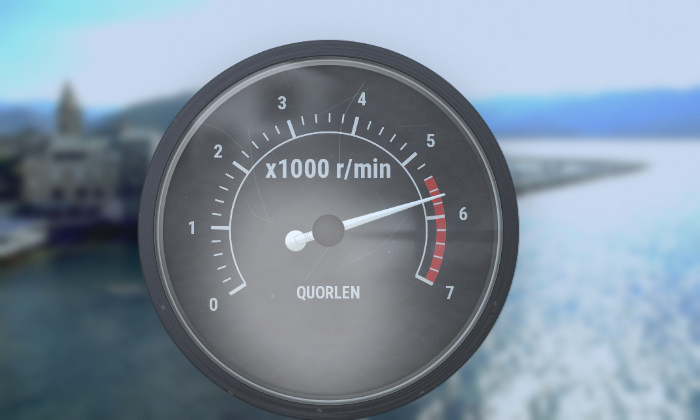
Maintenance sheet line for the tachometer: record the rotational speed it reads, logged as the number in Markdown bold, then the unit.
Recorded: **5700** rpm
